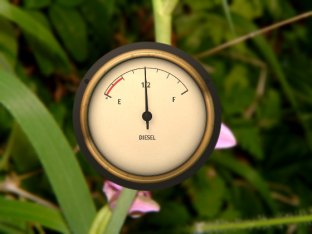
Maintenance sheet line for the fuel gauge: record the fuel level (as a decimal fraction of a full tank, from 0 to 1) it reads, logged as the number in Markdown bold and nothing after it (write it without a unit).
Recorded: **0.5**
